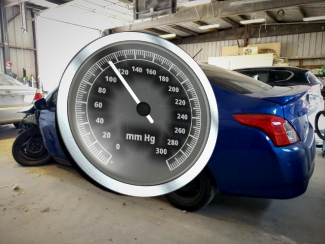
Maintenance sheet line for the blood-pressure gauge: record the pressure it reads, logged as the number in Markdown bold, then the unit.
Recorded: **110** mmHg
